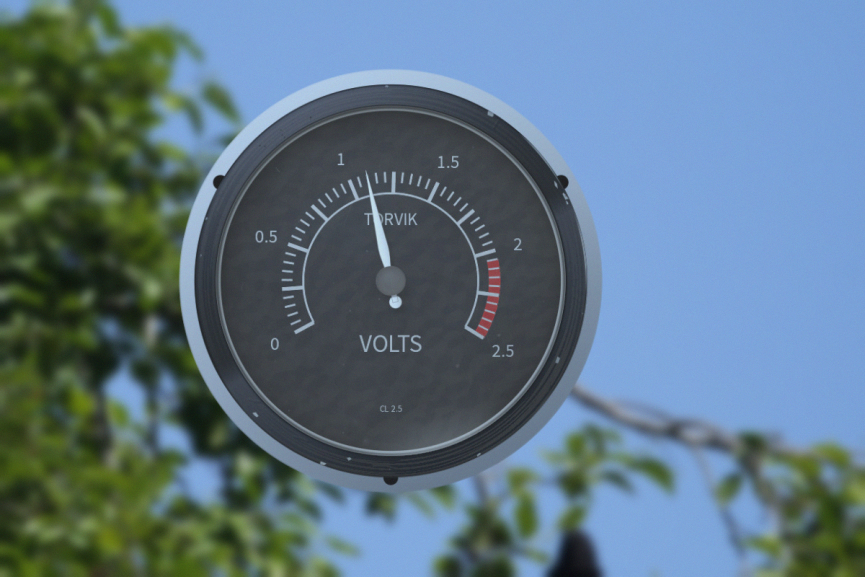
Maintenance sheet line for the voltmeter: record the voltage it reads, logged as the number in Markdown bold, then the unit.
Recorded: **1.1** V
